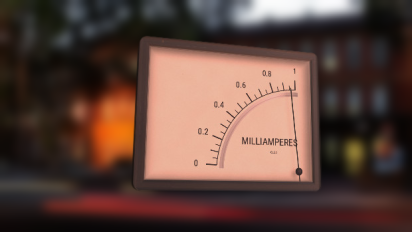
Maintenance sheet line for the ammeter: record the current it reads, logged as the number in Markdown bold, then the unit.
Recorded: **0.95** mA
